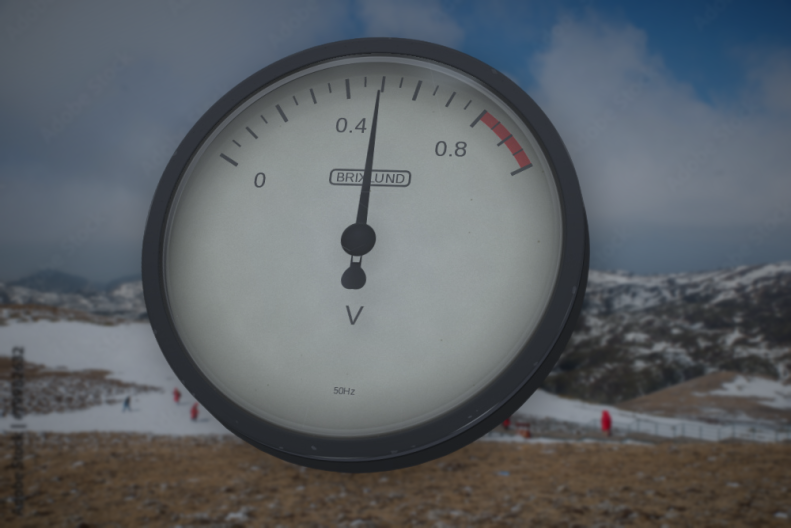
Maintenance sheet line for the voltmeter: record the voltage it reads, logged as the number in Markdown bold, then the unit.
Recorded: **0.5** V
